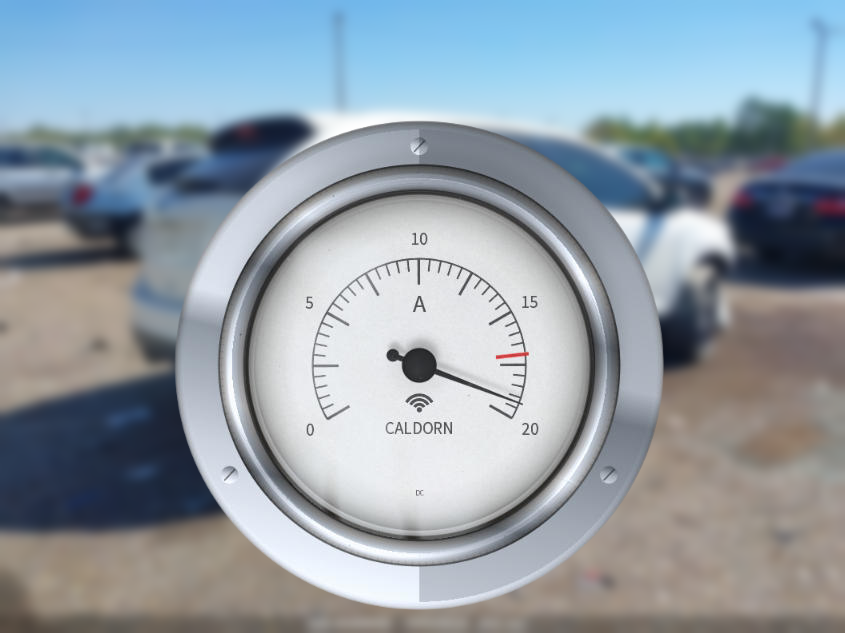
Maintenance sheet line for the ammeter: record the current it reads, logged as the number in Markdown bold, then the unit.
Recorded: **19.25** A
